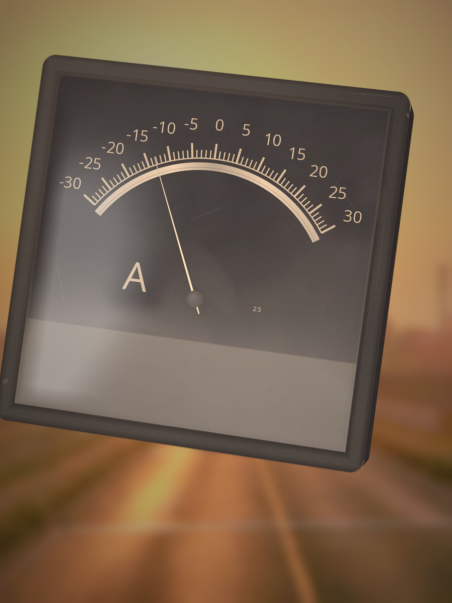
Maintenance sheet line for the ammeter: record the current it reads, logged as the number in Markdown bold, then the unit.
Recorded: **-13** A
